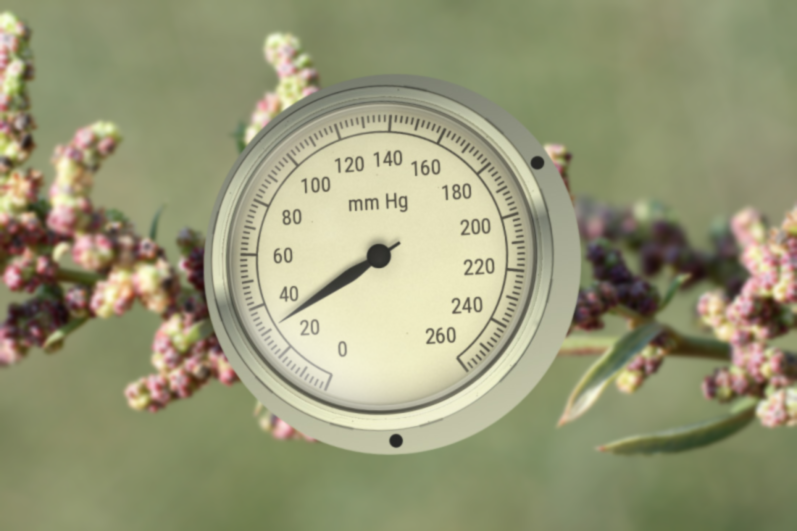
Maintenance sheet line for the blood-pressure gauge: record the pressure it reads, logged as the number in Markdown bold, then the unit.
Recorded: **30** mmHg
